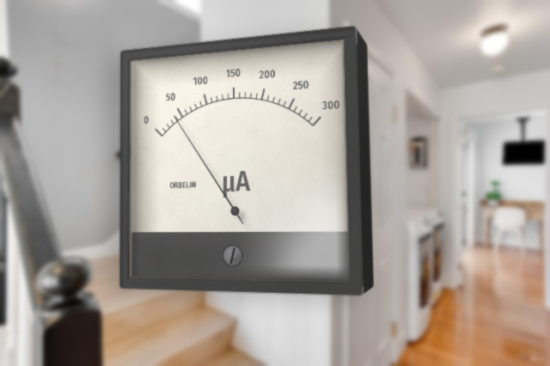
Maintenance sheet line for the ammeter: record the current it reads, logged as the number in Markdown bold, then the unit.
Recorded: **40** µA
